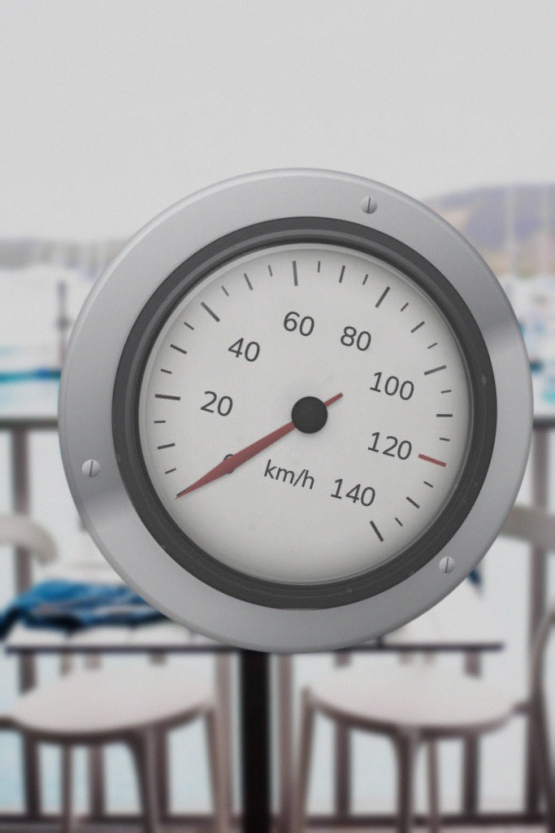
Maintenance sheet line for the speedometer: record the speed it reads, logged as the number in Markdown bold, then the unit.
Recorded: **0** km/h
